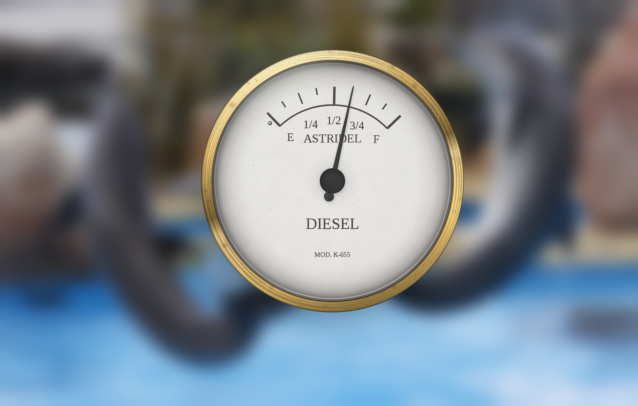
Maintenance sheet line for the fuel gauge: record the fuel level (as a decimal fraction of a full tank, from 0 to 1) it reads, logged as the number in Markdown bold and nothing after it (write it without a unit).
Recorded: **0.625**
